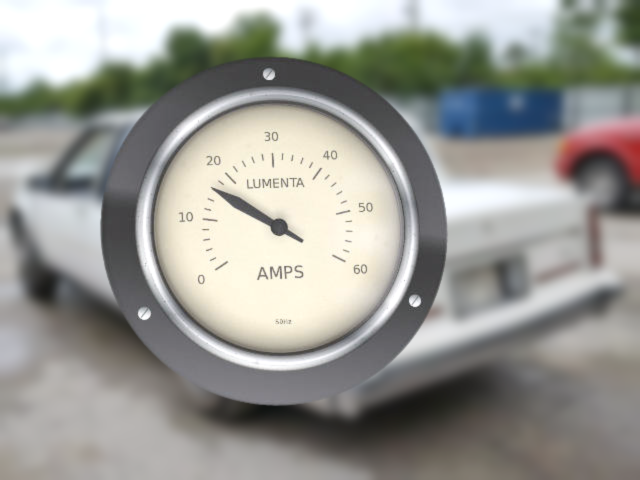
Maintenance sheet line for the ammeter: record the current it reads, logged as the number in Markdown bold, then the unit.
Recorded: **16** A
